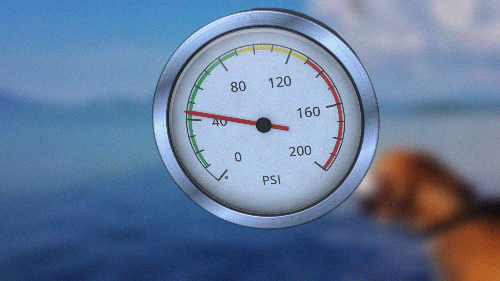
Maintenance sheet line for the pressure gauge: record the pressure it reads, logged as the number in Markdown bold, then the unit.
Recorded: **45** psi
